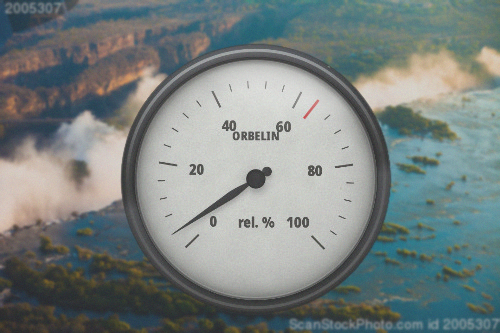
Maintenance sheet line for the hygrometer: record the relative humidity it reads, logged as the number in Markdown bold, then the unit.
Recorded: **4** %
